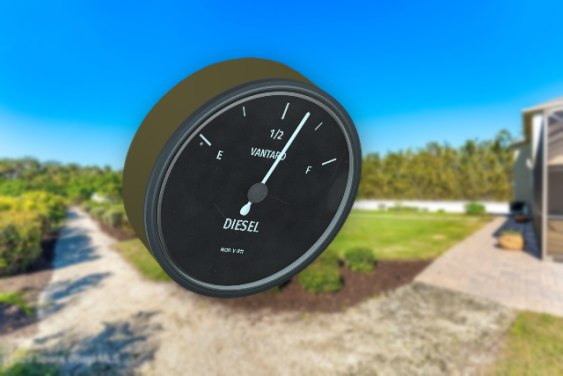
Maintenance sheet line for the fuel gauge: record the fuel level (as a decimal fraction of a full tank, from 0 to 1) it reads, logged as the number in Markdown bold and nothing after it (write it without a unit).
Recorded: **0.625**
